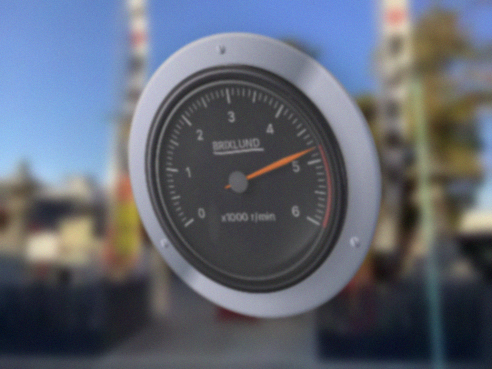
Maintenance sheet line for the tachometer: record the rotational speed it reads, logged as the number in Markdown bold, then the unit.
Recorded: **4800** rpm
